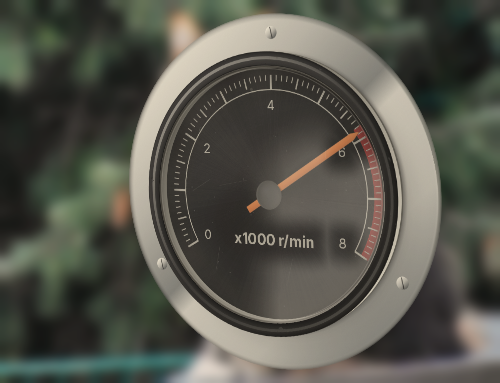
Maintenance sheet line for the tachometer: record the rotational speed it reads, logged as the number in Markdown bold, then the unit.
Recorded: **5900** rpm
